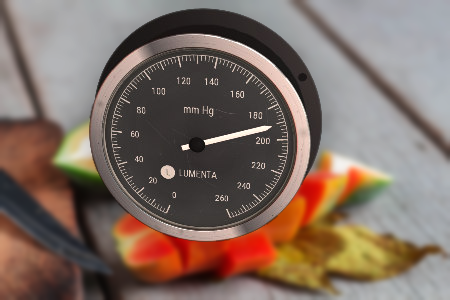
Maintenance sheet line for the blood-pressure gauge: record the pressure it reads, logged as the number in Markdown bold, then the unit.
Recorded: **190** mmHg
